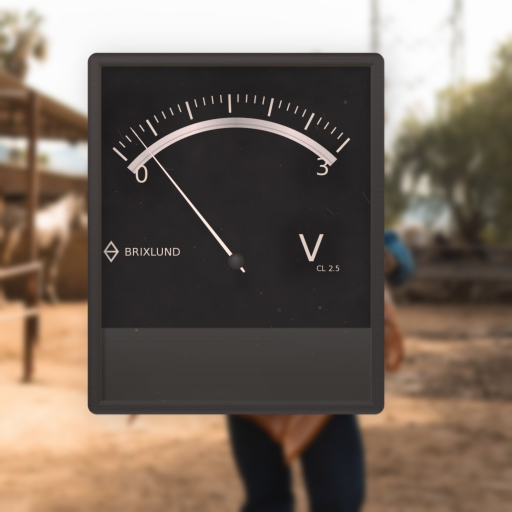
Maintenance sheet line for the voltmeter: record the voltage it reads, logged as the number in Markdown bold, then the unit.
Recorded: **0.3** V
